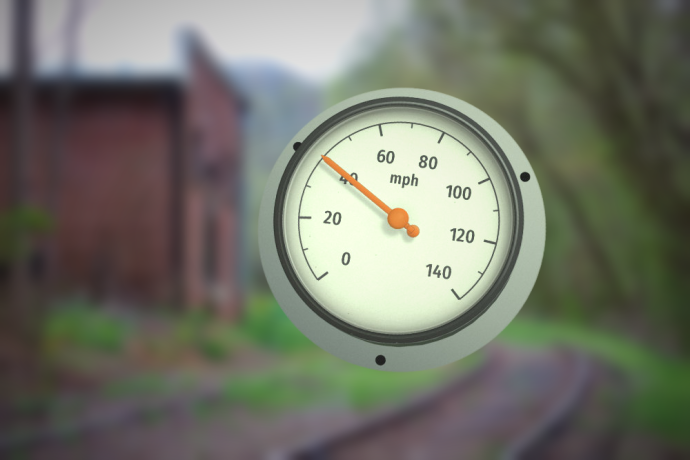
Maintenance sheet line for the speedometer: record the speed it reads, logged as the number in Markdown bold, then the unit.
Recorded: **40** mph
